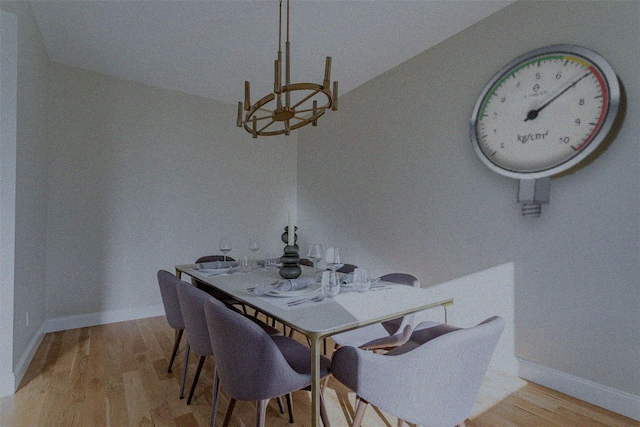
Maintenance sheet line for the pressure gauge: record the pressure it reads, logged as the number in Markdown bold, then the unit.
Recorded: **7** kg/cm²
